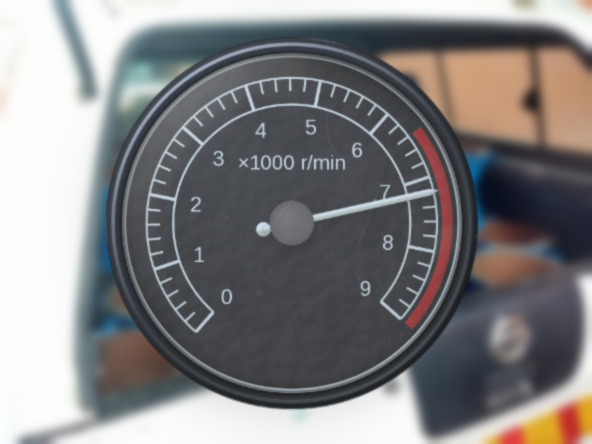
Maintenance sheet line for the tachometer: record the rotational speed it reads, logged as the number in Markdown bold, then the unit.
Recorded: **7200** rpm
